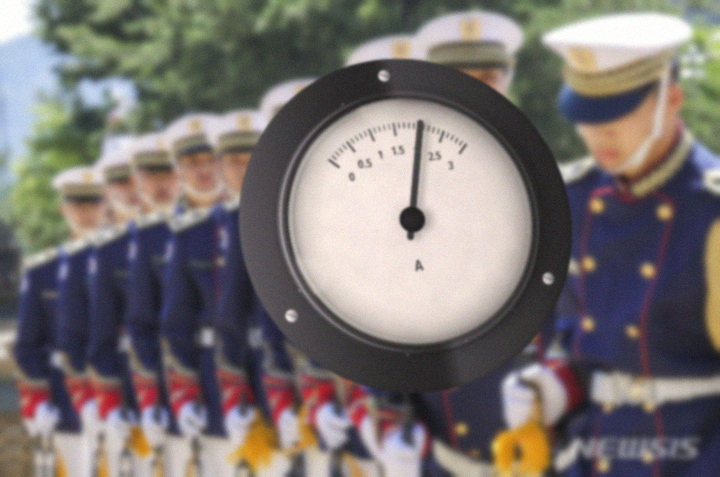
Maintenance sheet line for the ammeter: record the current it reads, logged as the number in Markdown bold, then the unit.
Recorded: **2** A
